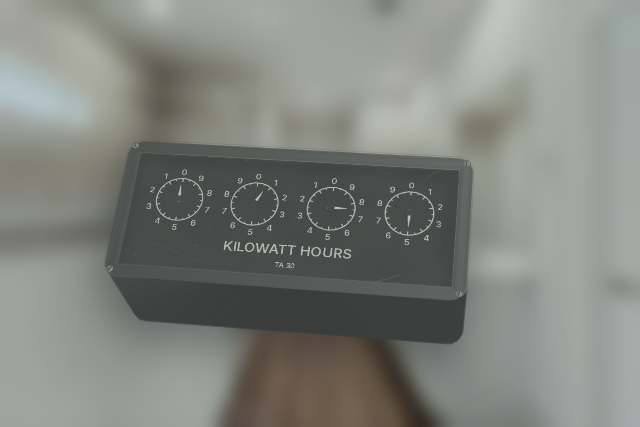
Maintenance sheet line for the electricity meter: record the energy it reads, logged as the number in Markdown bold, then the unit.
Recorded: **75** kWh
